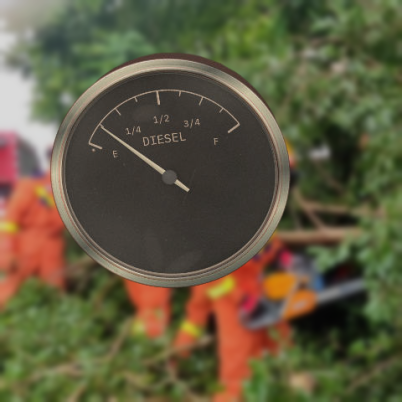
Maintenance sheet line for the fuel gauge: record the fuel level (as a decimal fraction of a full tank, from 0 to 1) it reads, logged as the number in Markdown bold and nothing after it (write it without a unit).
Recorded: **0.125**
